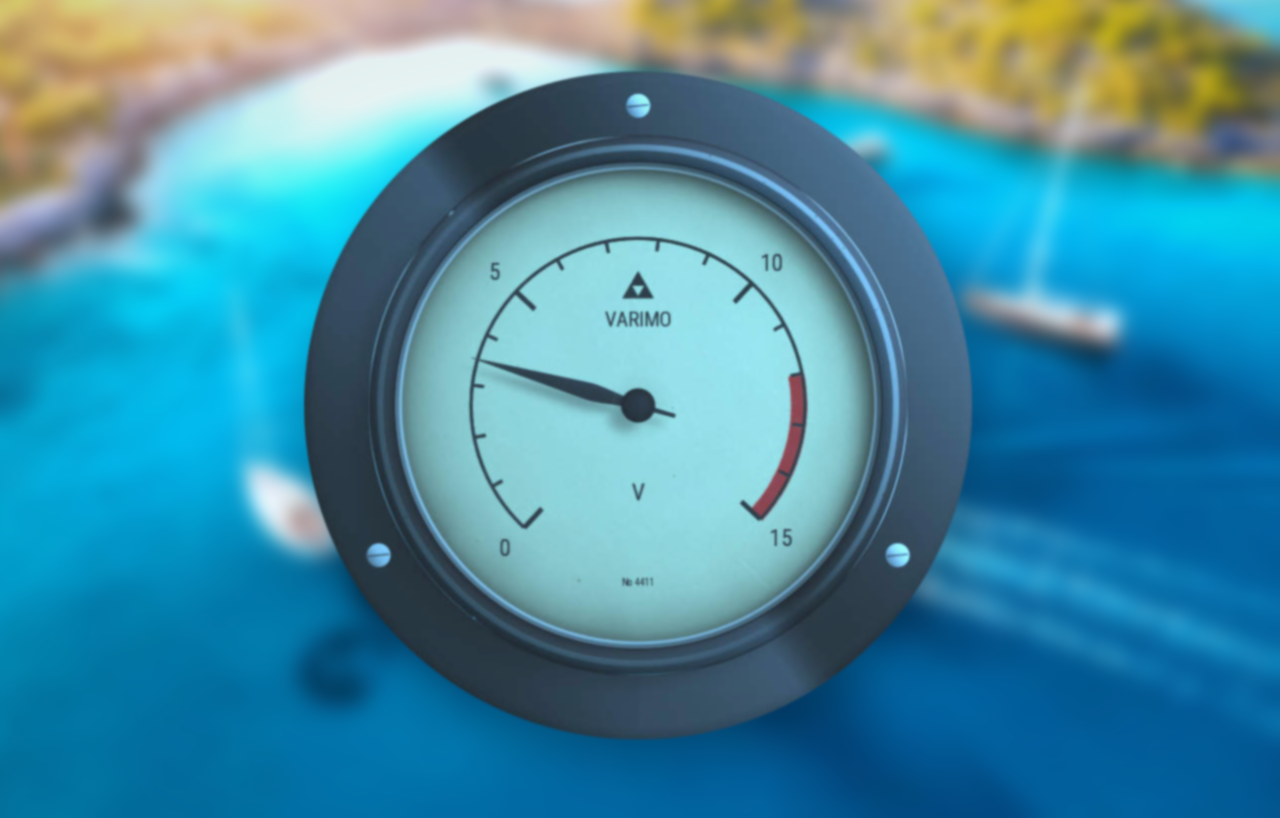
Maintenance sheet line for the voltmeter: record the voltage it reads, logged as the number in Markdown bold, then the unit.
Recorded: **3.5** V
